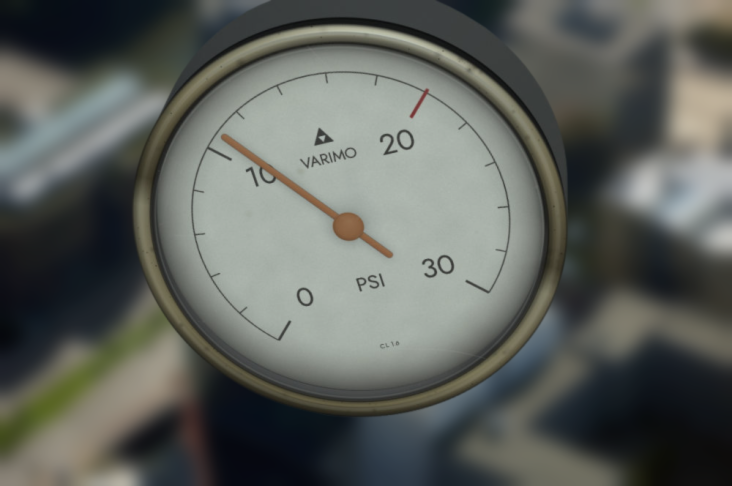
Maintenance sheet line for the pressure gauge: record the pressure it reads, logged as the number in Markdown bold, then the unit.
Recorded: **11** psi
